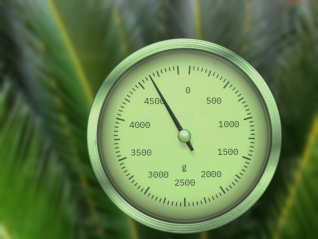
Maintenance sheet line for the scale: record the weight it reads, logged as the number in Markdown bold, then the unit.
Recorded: **4650** g
